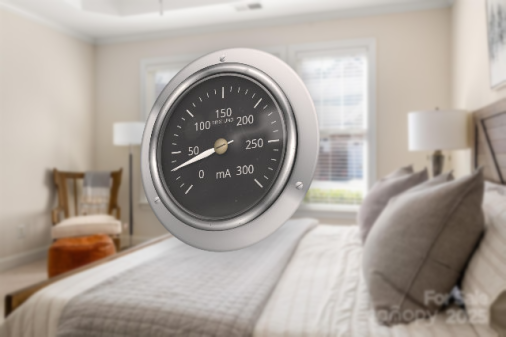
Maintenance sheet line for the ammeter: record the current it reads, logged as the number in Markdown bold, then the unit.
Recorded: **30** mA
